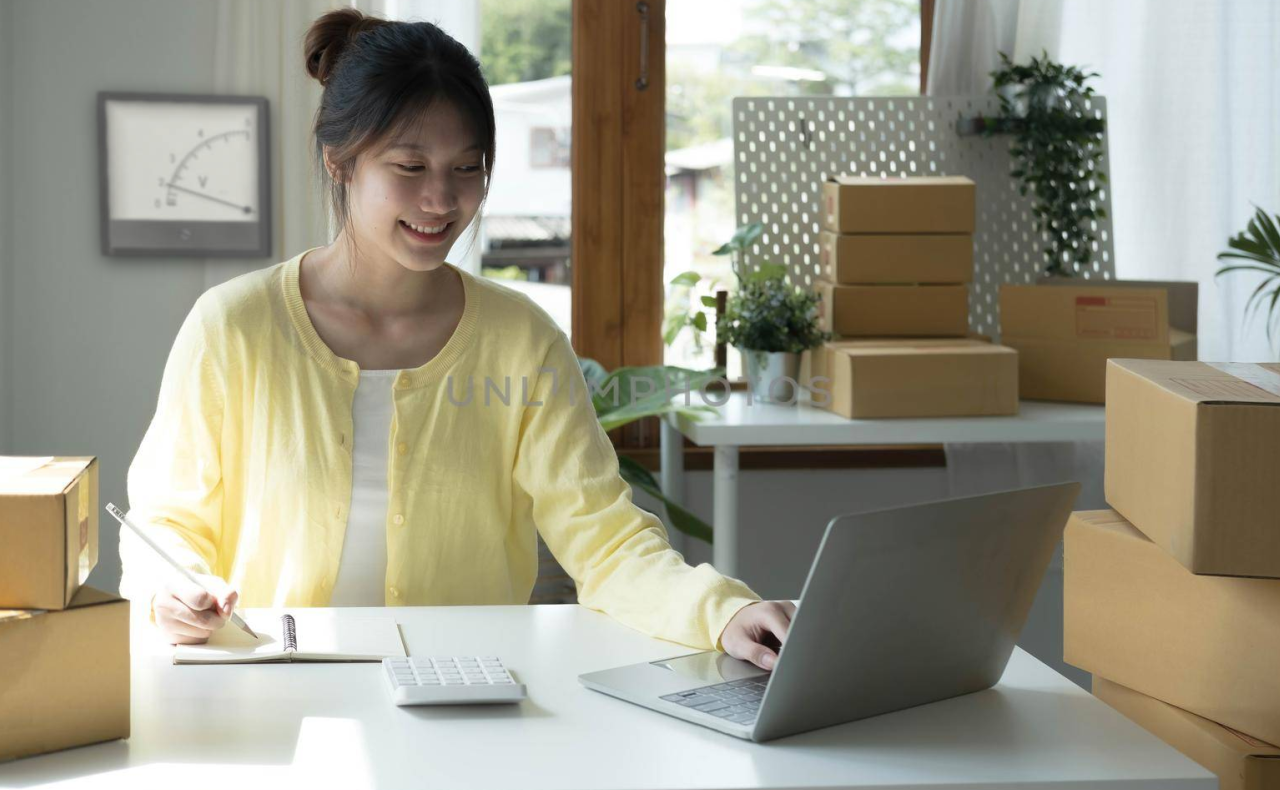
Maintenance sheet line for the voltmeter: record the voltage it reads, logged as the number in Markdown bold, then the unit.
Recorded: **2** V
